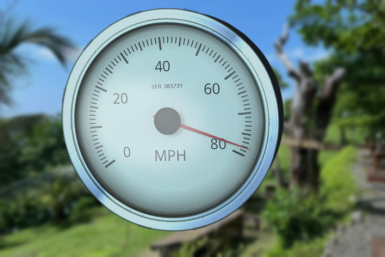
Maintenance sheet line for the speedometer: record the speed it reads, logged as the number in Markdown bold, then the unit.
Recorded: **78** mph
